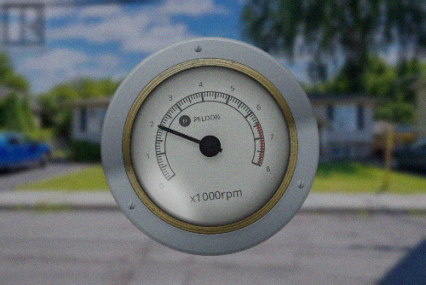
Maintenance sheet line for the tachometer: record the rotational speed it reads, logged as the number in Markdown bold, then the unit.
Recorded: **2000** rpm
